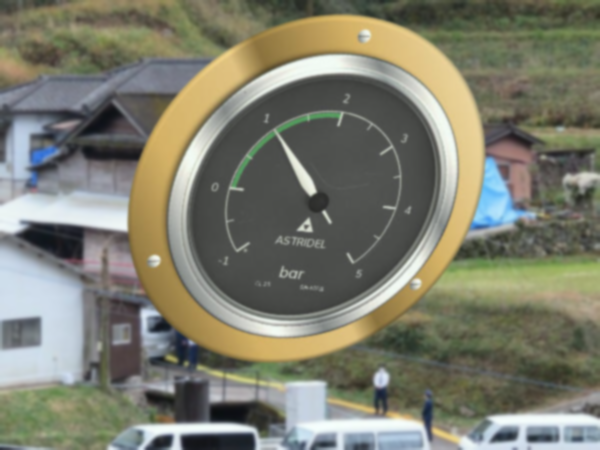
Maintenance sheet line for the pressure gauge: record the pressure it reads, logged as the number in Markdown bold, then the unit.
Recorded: **1** bar
